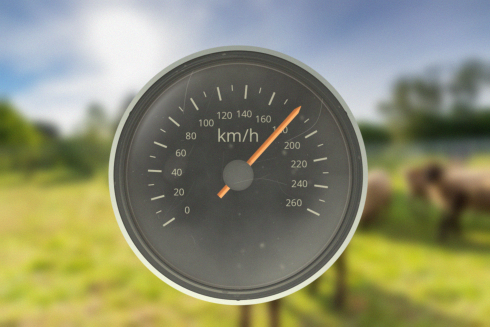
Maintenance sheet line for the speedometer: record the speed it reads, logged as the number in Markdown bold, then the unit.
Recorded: **180** km/h
